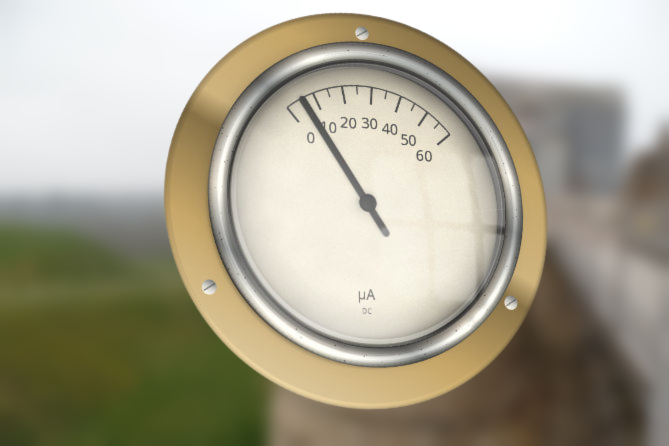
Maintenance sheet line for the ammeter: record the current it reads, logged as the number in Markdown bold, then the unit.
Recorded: **5** µA
